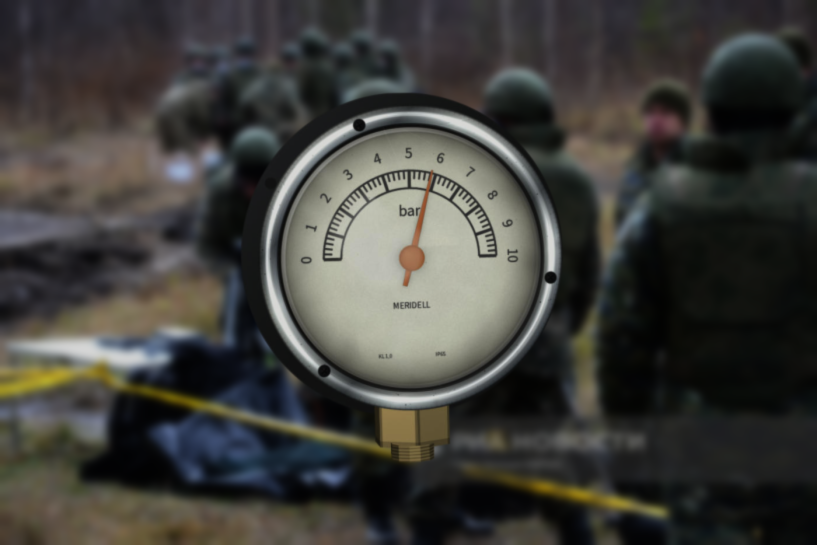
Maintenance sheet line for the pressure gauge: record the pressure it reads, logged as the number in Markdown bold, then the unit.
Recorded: **5.8** bar
